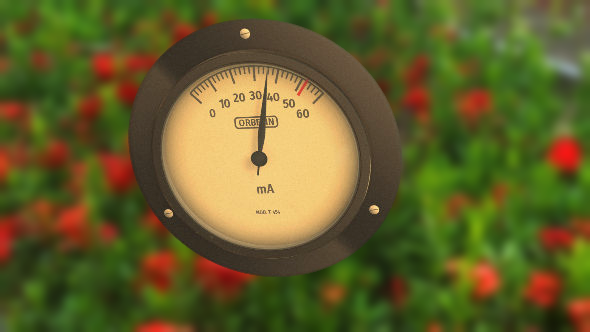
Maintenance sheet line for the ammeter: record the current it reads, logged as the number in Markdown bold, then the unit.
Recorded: **36** mA
